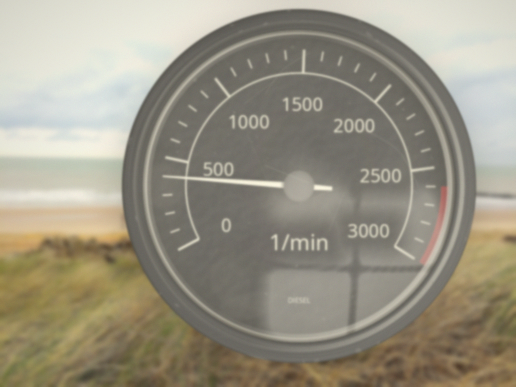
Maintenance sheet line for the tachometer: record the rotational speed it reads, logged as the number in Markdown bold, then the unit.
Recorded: **400** rpm
